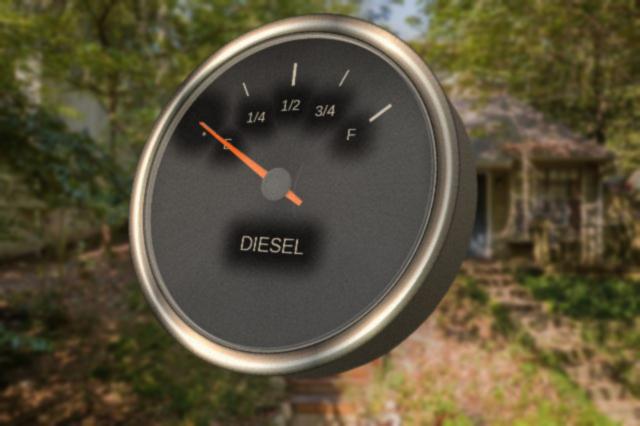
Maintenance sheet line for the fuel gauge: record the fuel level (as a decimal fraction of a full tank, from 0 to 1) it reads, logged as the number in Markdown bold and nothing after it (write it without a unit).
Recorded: **0**
